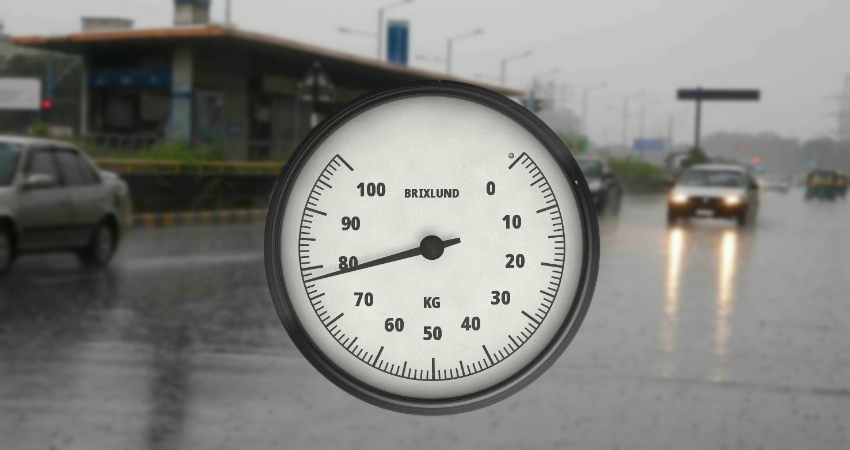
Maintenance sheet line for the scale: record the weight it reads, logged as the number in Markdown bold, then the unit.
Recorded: **78** kg
